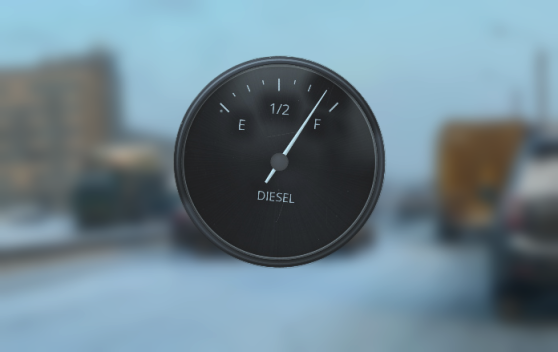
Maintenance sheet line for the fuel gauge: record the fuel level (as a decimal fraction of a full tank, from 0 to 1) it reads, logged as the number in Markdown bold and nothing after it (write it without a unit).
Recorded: **0.875**
